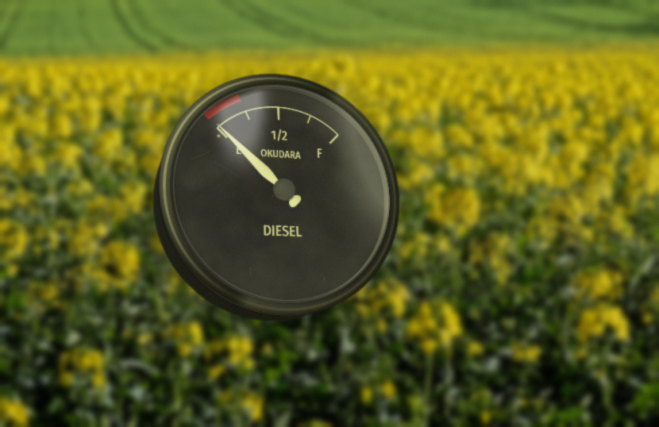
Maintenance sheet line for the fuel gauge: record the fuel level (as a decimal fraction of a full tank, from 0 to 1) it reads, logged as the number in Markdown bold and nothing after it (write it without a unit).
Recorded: **0**
